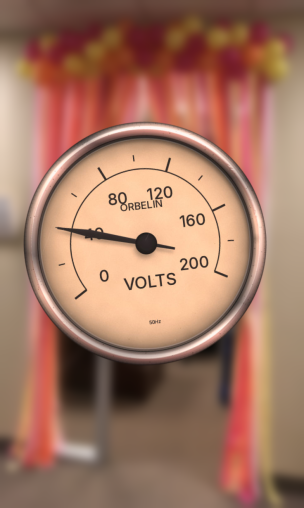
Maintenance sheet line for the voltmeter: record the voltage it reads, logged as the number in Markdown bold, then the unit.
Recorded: **40** V
